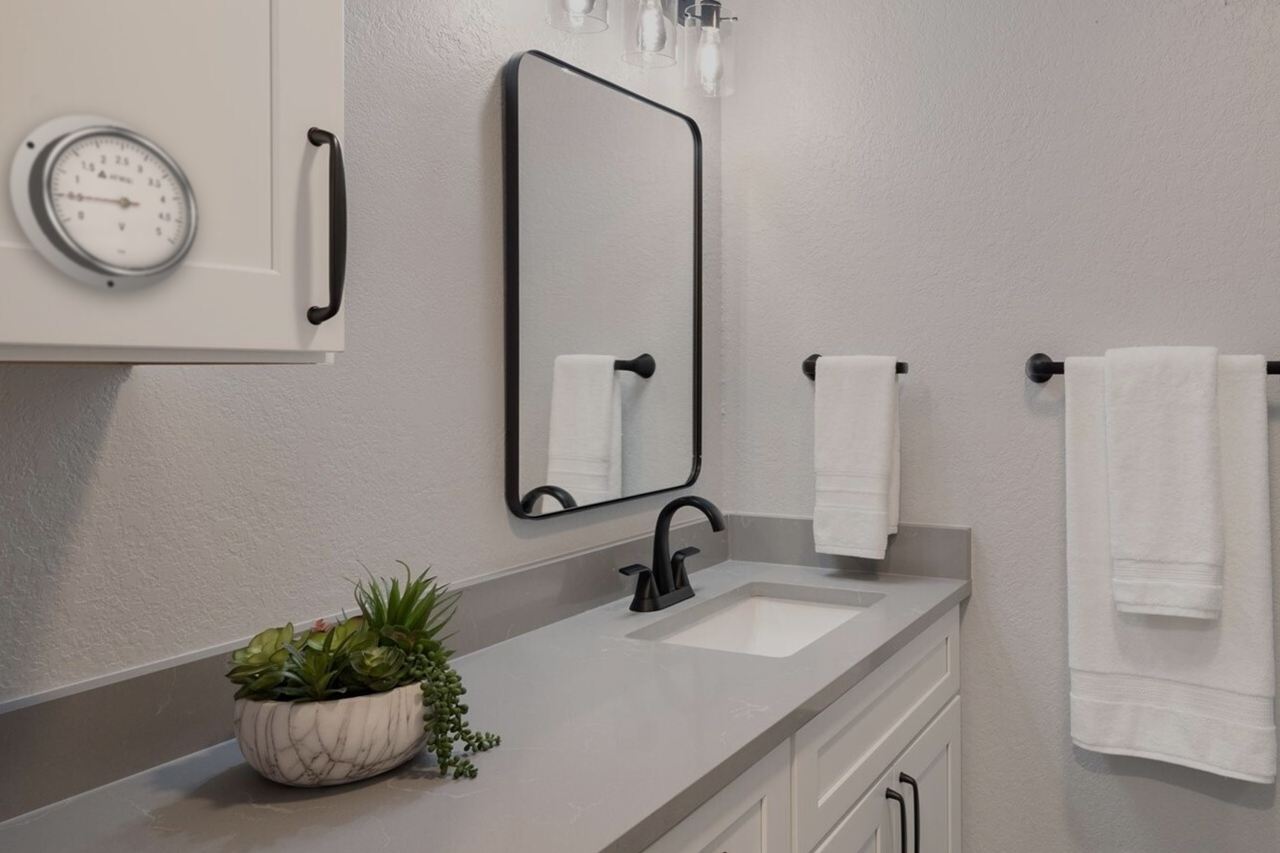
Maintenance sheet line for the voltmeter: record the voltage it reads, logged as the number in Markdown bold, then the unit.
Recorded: **0.5** V
